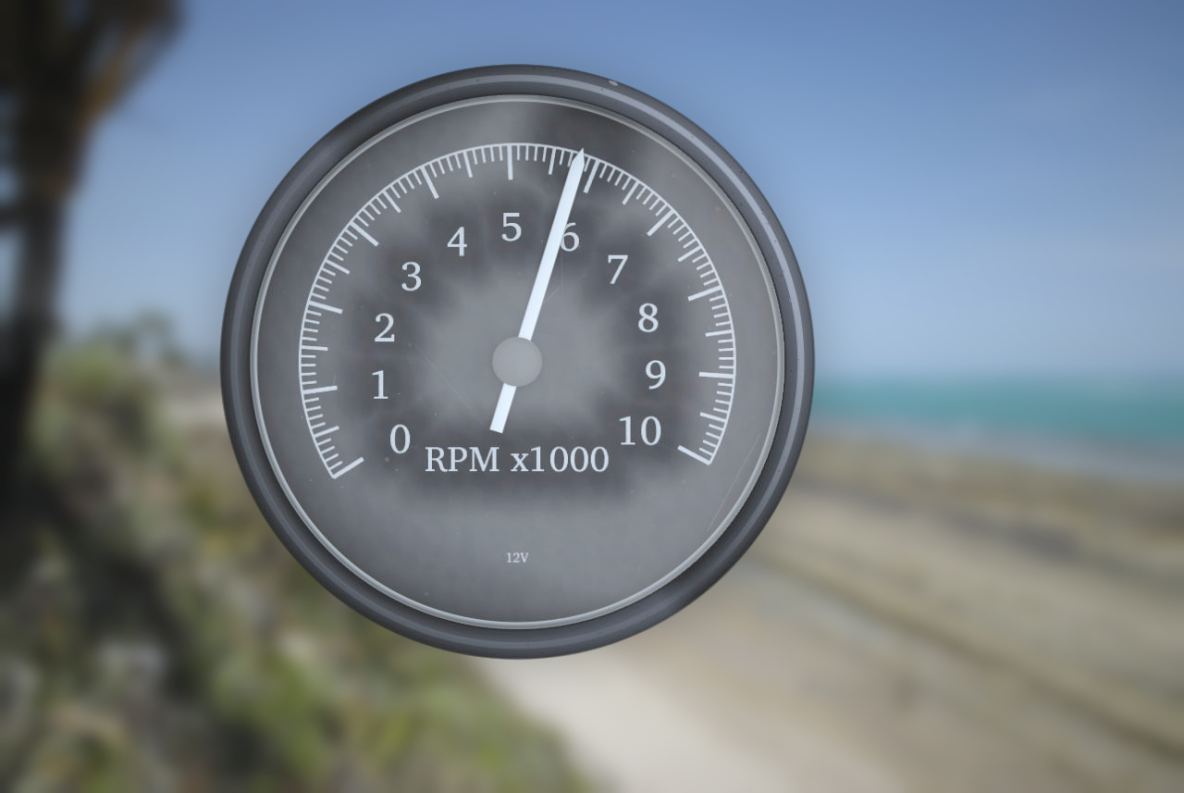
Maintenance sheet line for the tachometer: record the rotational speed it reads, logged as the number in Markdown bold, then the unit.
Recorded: **5800** rpm
